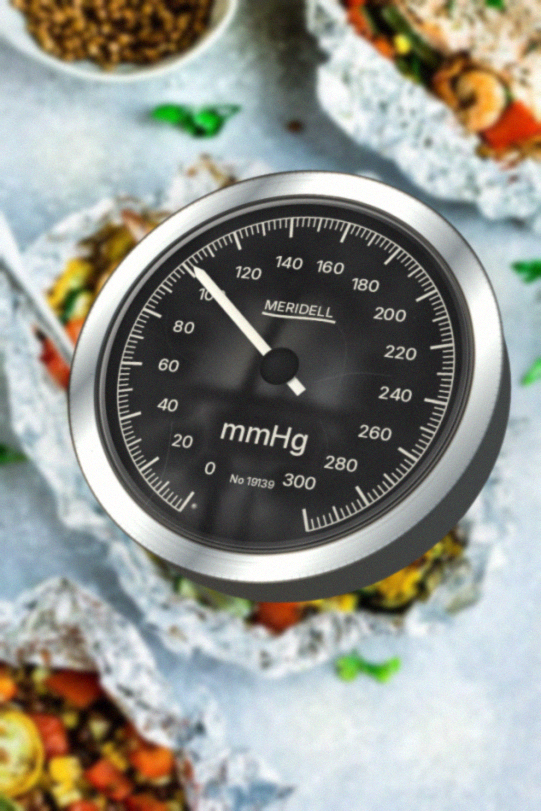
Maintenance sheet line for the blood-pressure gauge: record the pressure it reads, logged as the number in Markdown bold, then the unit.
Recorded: **102** mmHg
